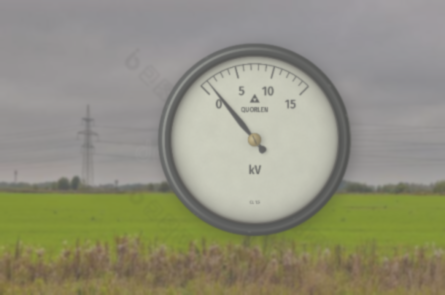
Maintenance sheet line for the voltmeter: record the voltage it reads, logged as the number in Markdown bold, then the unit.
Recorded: **1** kV
